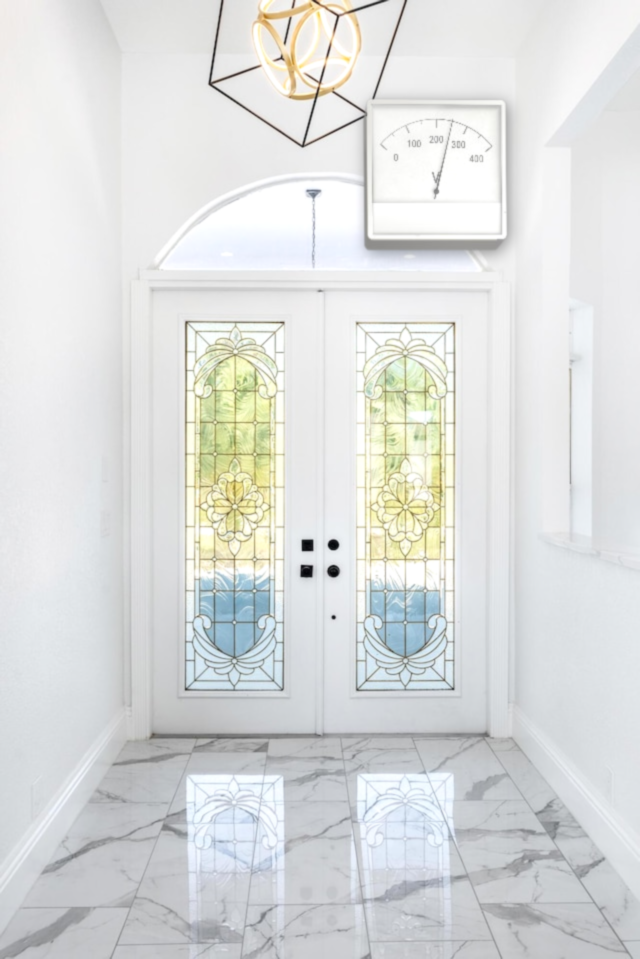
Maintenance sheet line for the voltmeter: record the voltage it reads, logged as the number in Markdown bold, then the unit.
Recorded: **250** V
